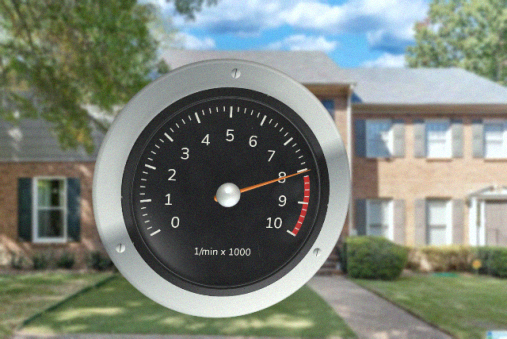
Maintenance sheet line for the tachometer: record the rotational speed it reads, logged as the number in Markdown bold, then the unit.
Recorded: **8000** rpm
